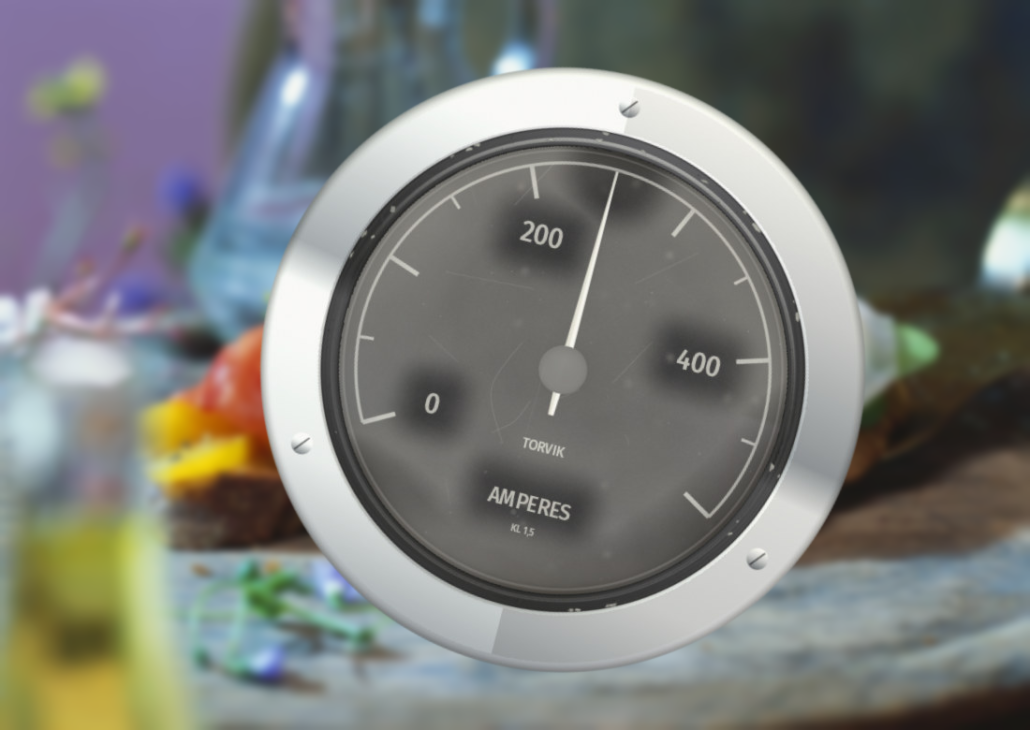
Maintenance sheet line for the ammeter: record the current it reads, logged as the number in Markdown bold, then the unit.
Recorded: **250** A
